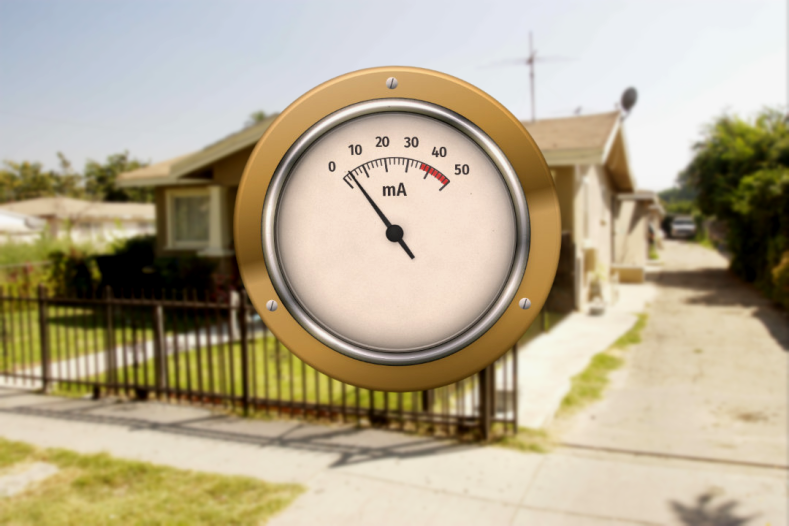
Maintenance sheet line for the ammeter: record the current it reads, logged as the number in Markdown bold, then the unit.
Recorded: **4** mA
